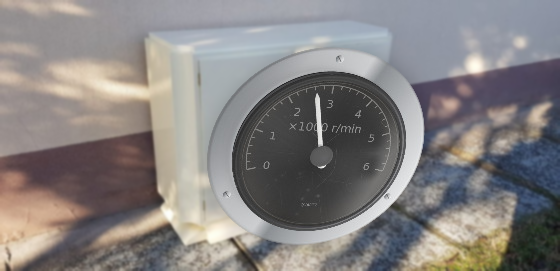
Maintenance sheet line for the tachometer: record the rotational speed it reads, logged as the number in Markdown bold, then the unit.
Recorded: **2600** rpm
